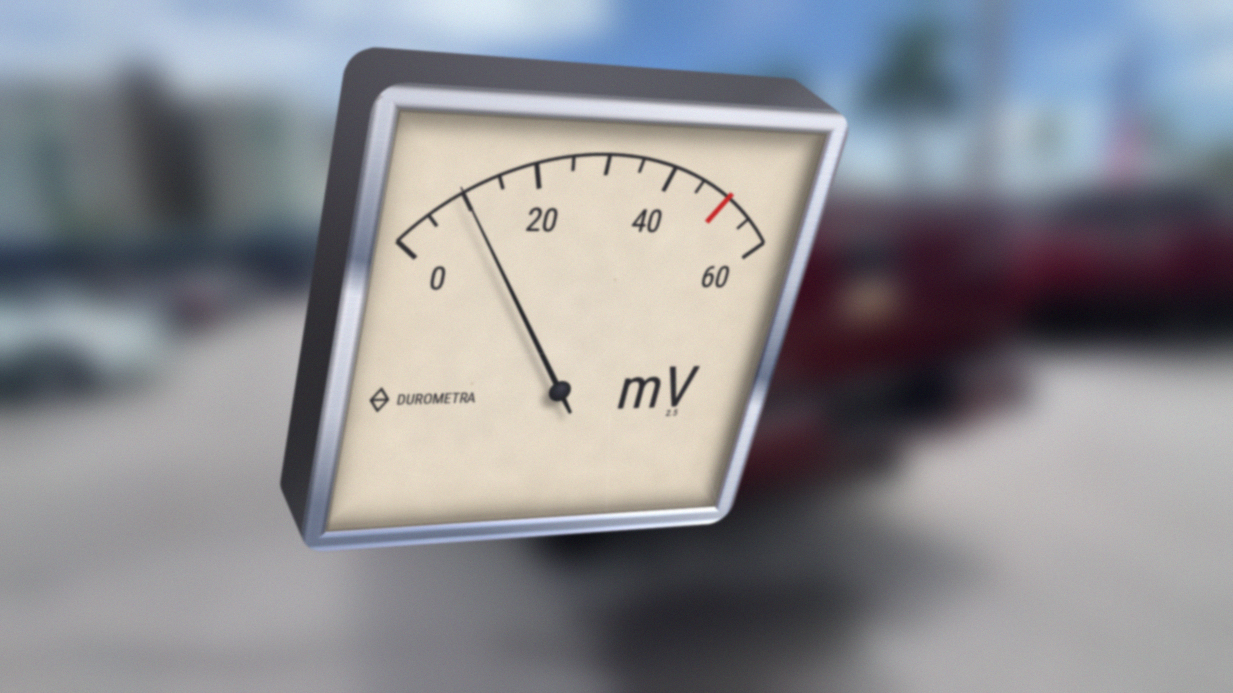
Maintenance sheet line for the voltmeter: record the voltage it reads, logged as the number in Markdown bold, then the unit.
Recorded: **10** mV
